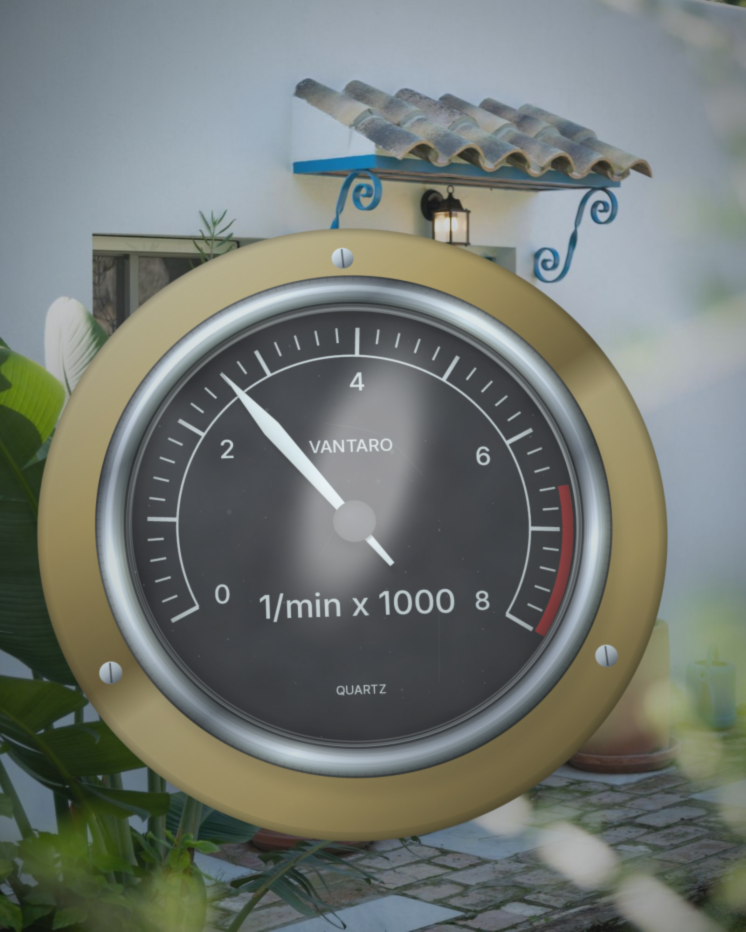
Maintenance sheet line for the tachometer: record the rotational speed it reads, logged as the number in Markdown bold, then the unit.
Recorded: **2600** rpm
